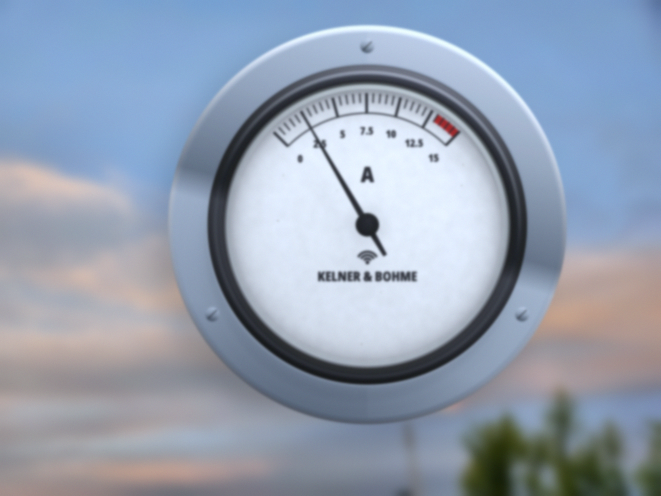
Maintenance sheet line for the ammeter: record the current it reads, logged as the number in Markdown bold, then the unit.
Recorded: **2.5** A
